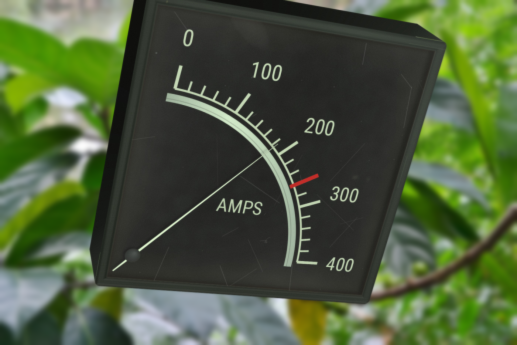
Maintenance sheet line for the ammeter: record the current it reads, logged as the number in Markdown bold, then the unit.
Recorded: **180** A
